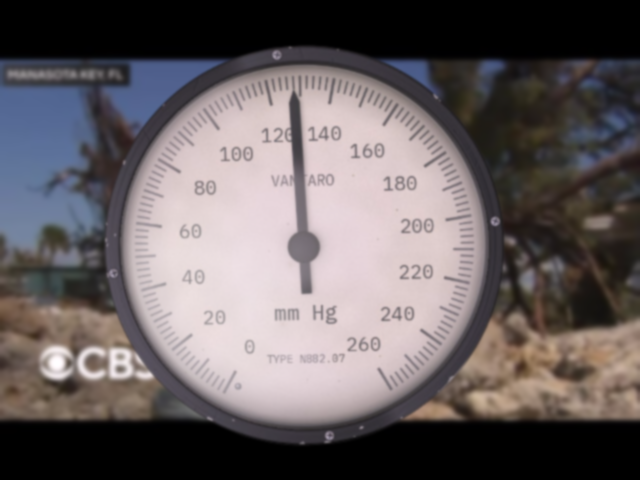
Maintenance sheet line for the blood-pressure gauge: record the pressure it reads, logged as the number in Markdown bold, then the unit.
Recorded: **128** mmHg
